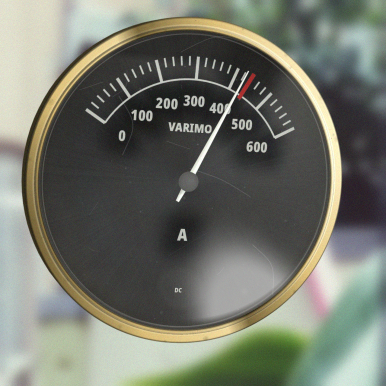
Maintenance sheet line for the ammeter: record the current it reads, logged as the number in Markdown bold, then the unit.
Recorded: **420** A
